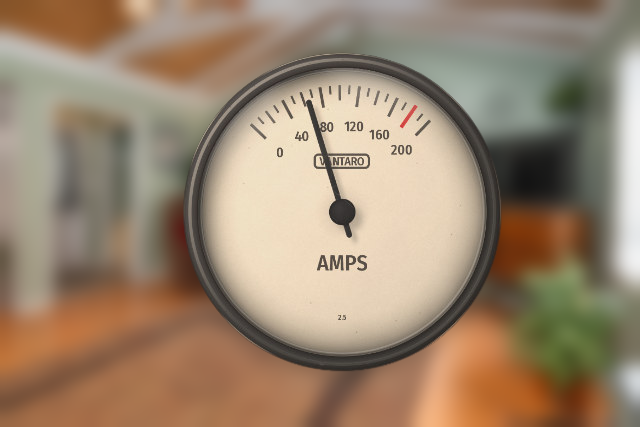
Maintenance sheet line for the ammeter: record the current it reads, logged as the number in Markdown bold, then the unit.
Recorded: **65** A
